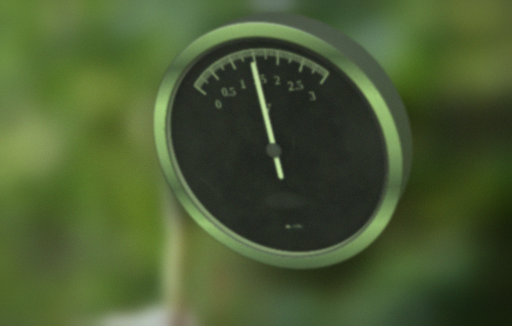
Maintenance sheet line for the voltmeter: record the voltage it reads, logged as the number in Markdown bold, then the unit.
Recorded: **1.5** V
